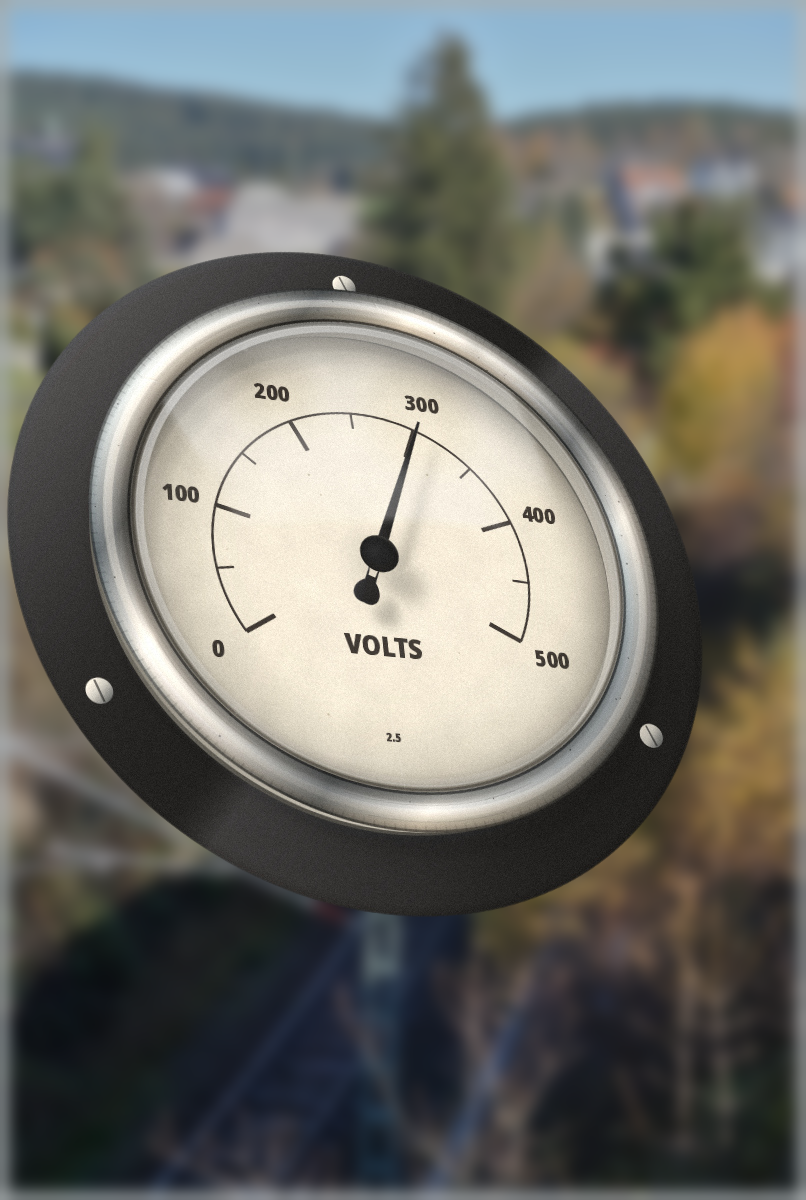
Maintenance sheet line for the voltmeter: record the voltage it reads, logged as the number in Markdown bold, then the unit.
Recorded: **300** V
